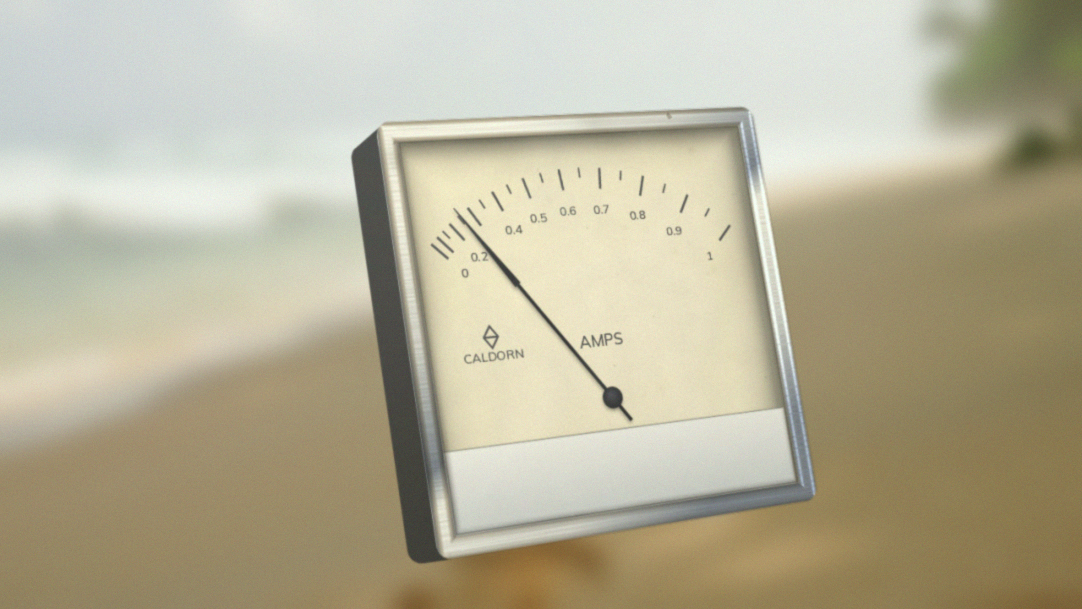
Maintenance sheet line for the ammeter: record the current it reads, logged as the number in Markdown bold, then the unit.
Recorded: **0.25** A
